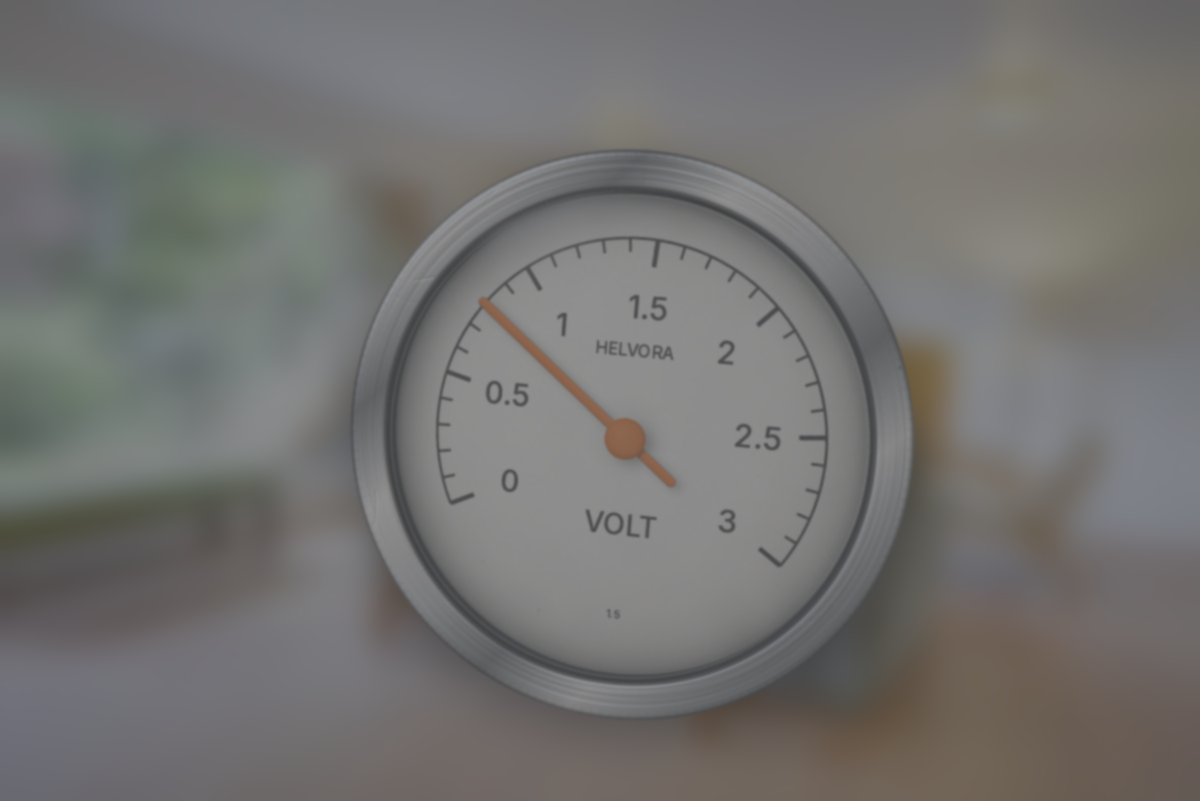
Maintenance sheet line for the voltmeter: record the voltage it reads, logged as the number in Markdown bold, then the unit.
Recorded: **0.8** V
